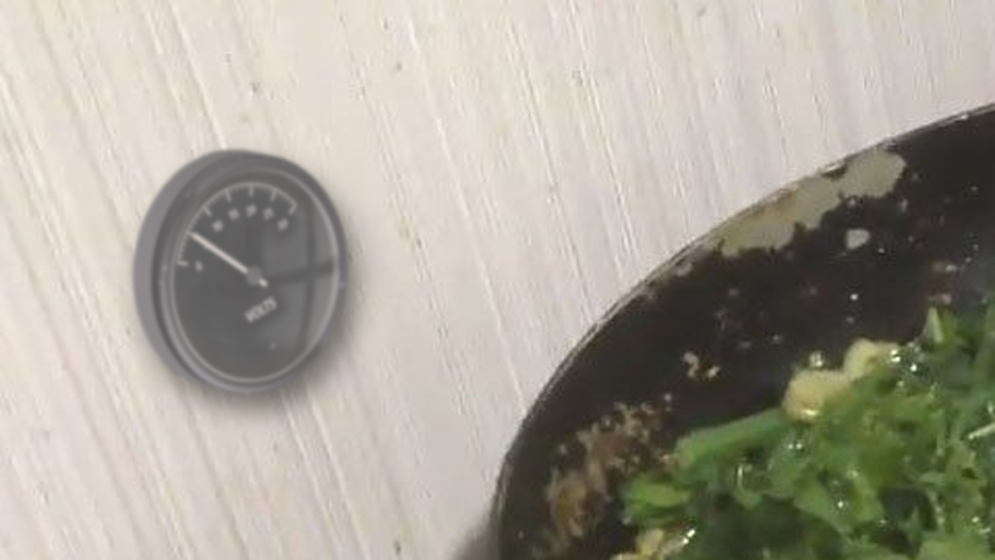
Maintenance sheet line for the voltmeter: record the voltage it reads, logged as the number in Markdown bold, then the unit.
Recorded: **5** V
